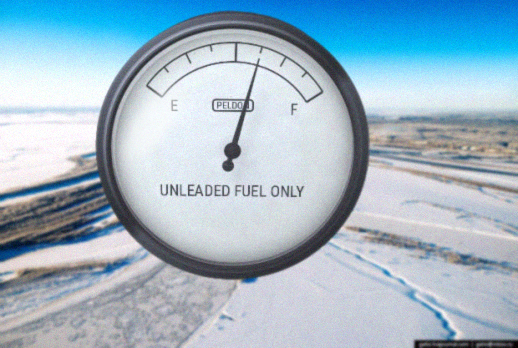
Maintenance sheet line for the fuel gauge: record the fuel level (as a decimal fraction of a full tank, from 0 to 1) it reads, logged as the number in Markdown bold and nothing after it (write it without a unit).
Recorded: **0.625**
